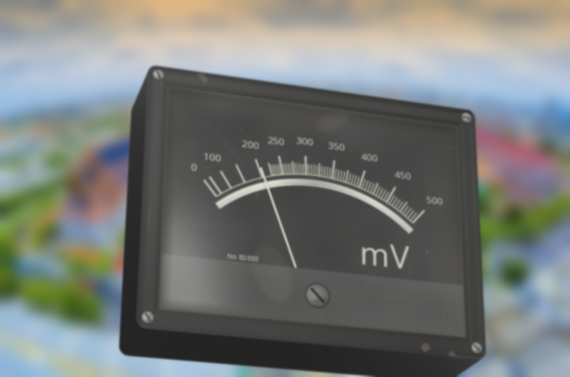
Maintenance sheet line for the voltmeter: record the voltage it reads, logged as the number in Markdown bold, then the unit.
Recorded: **200** mV
